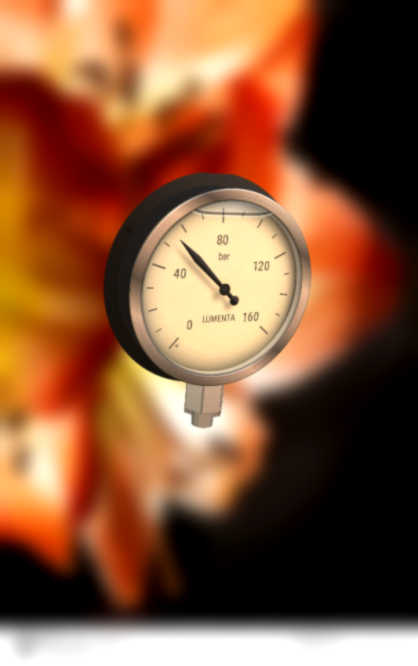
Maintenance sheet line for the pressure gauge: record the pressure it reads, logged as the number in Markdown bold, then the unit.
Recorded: **55** bar
